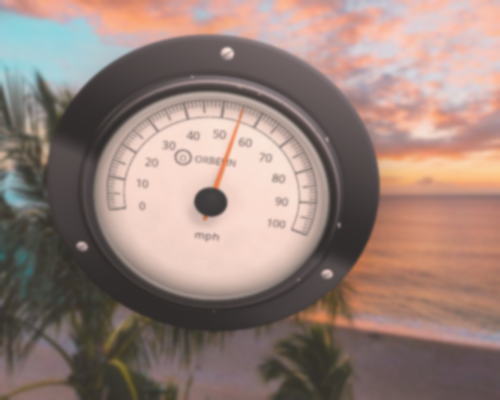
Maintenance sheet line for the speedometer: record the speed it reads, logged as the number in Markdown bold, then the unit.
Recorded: **55** mph
